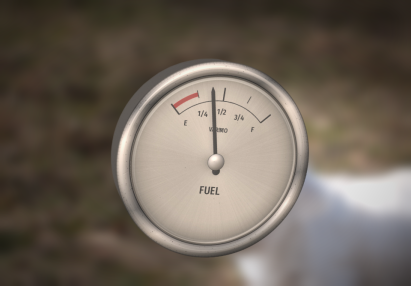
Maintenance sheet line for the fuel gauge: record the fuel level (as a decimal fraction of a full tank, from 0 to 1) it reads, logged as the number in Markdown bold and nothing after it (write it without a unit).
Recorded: **0.375**
